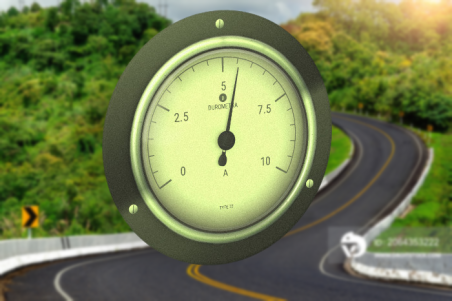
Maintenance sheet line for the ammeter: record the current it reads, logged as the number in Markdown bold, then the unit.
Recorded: **5.5** A
